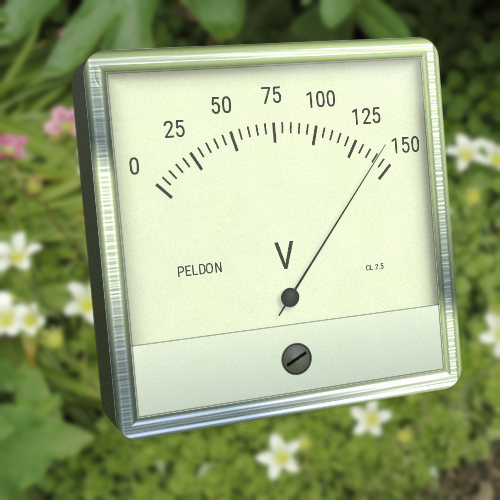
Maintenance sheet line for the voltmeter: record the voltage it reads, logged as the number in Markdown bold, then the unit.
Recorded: **140** V
